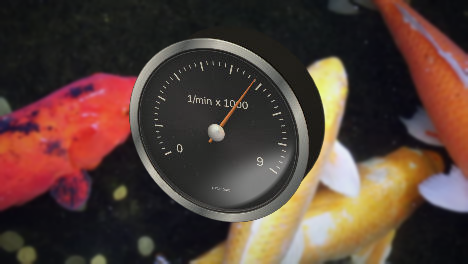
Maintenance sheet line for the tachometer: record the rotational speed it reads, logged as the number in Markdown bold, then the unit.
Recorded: **5800** rpm
